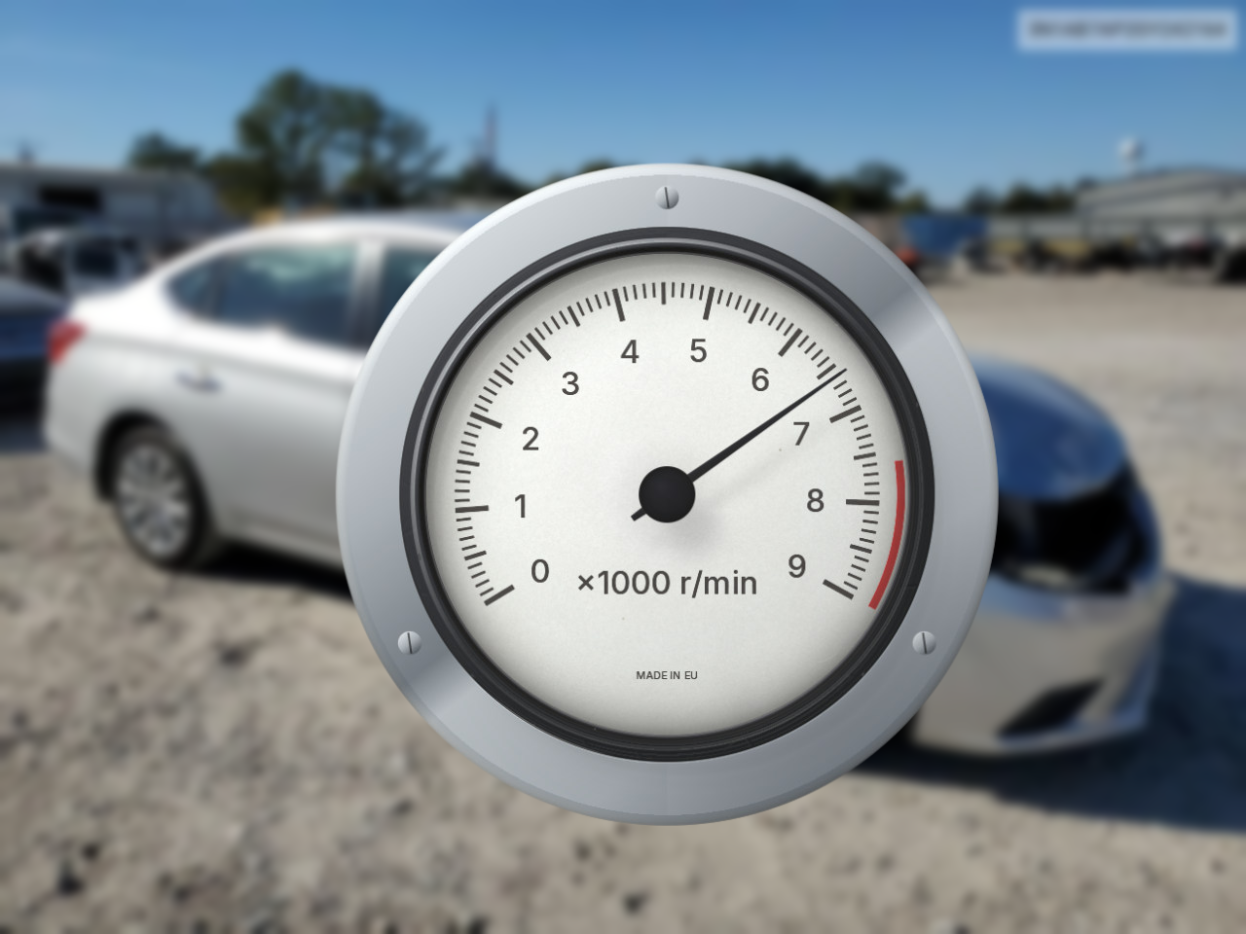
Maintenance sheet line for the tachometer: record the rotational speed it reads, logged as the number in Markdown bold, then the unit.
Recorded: **6600** rpm
